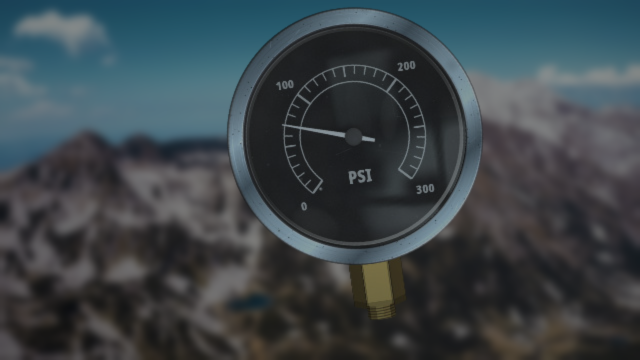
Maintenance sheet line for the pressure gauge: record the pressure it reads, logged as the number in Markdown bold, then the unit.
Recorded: **70** psi
